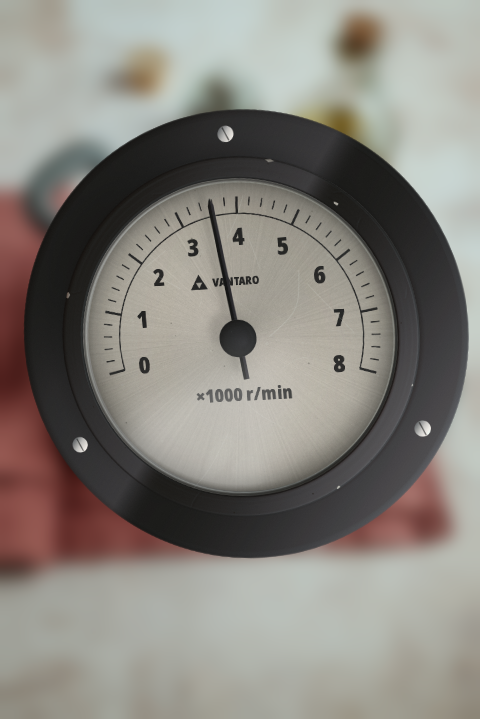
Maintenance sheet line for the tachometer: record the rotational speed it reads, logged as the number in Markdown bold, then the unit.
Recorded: **3600** rpm
